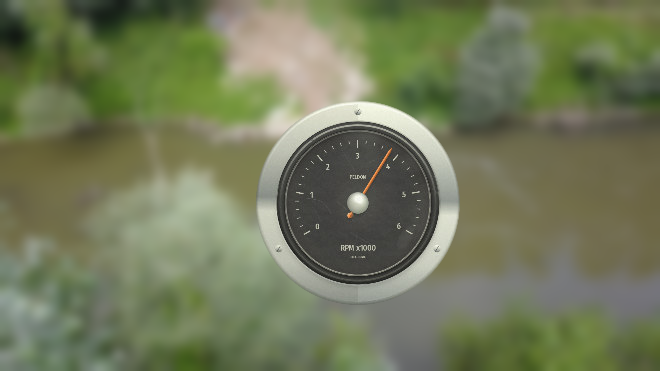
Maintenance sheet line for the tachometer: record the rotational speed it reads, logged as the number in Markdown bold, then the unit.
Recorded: **3800** rpm
